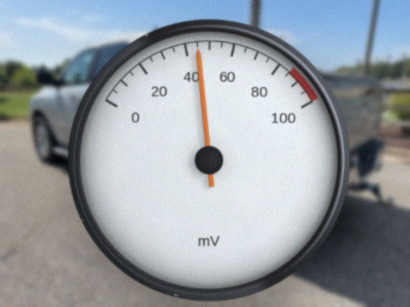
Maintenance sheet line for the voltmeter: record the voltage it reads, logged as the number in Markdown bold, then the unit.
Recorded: **45** mV
